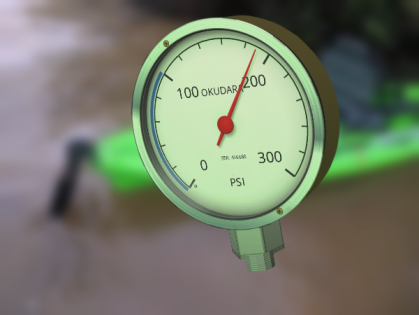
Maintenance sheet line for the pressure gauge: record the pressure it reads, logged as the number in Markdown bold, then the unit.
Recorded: **190** psi
